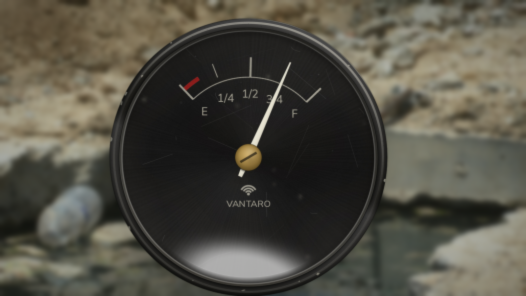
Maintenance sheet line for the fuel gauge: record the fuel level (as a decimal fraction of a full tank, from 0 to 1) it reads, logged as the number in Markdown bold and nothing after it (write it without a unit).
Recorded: **0.75**
